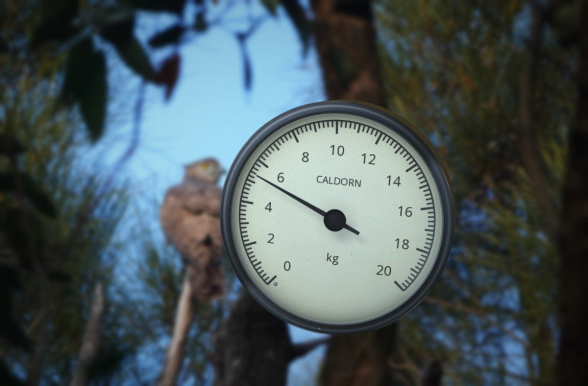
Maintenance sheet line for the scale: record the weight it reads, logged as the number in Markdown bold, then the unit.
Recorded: **5.4** kg
